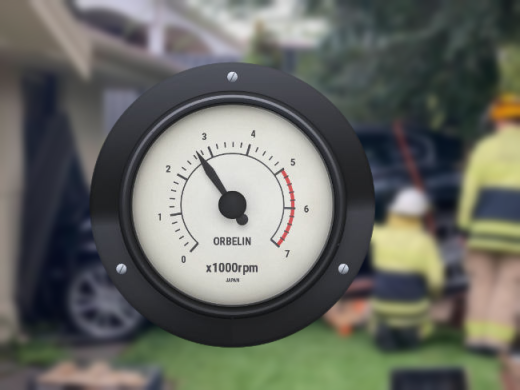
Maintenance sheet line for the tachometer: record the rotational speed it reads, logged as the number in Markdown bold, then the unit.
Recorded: **2700** rpm
